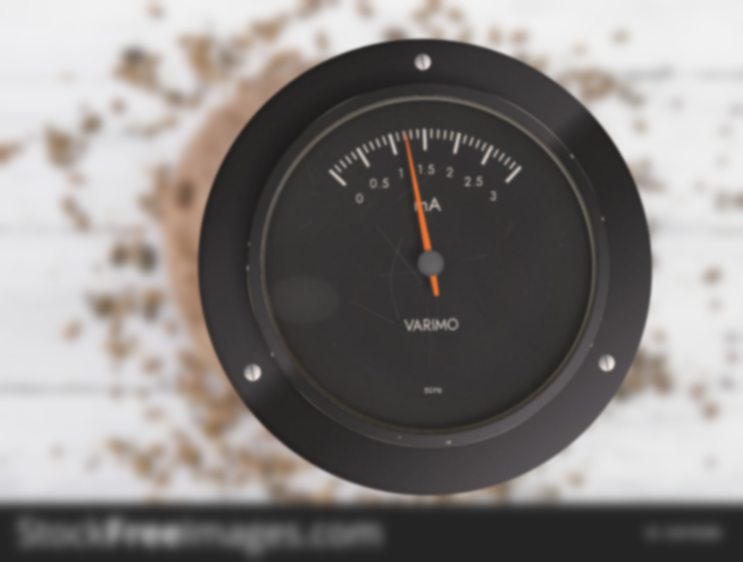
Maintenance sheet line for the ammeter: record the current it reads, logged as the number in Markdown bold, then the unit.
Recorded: **1.2** mA
